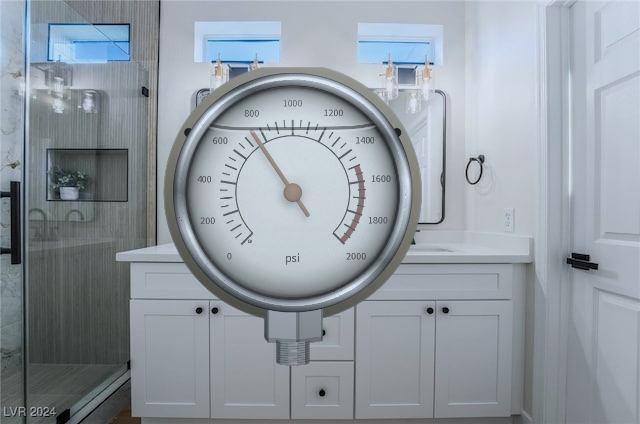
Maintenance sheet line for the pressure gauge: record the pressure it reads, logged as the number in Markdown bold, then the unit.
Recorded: **750** psi
